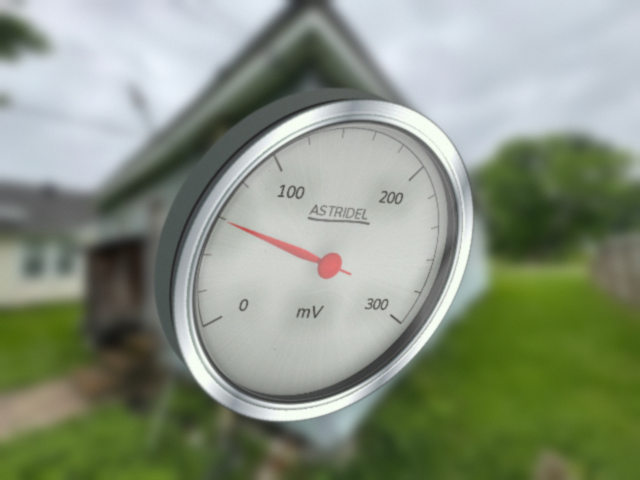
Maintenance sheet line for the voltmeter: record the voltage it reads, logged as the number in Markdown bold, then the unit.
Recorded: **60** mV
